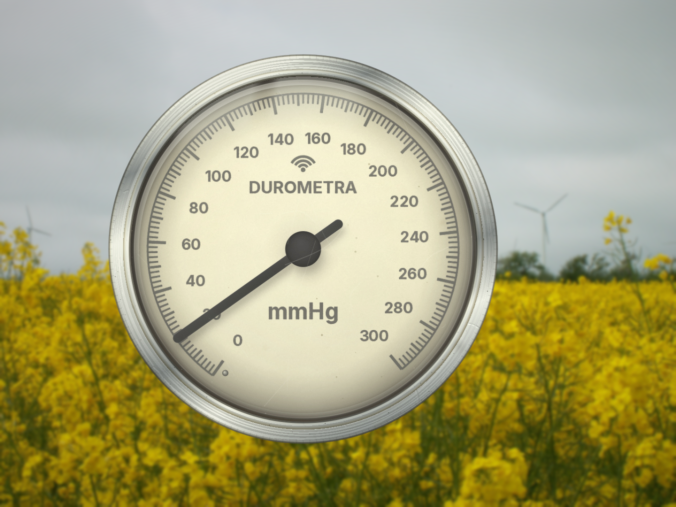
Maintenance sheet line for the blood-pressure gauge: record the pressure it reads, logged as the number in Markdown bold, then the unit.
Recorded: **20** mmHg
